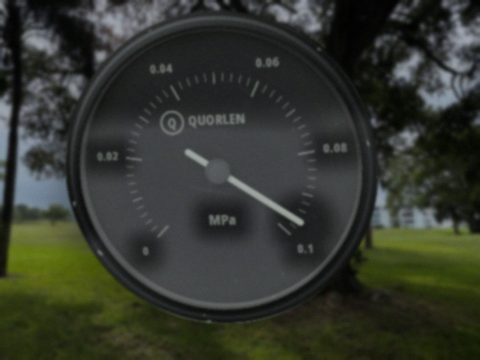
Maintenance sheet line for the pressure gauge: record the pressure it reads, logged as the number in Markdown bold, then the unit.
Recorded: **0.096** MPa
